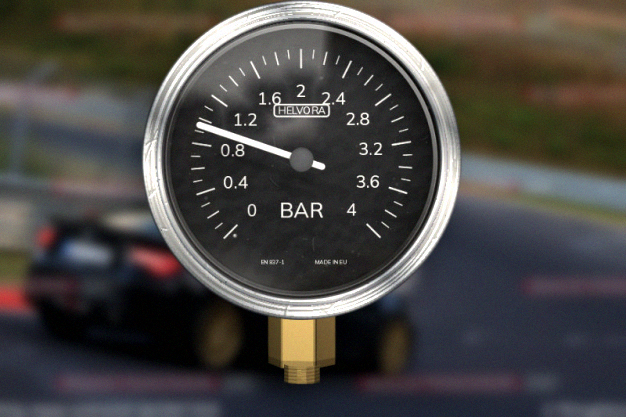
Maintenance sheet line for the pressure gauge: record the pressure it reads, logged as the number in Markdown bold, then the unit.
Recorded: **0.95** bar
